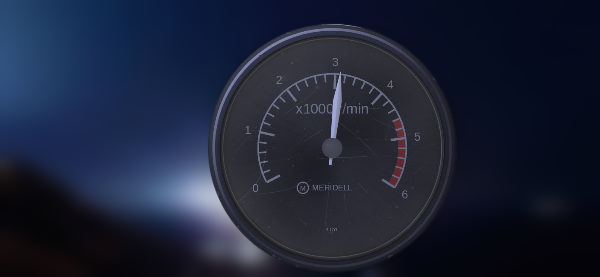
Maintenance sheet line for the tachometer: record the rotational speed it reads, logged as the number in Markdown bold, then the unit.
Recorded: **3100** rpm
